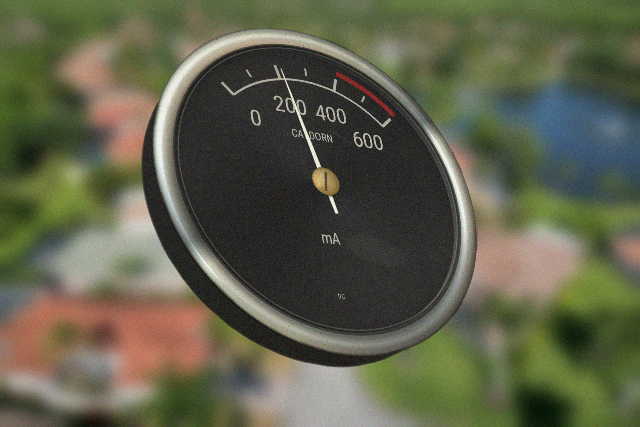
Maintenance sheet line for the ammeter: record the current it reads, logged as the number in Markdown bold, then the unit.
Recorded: **200** mA
